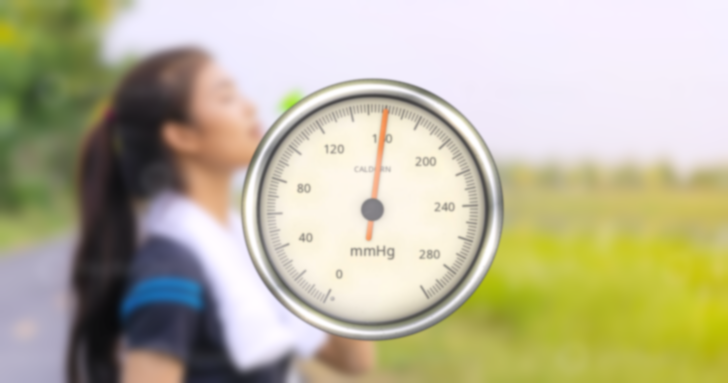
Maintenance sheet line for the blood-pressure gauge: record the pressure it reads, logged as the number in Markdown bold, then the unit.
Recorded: **160** mmHg
